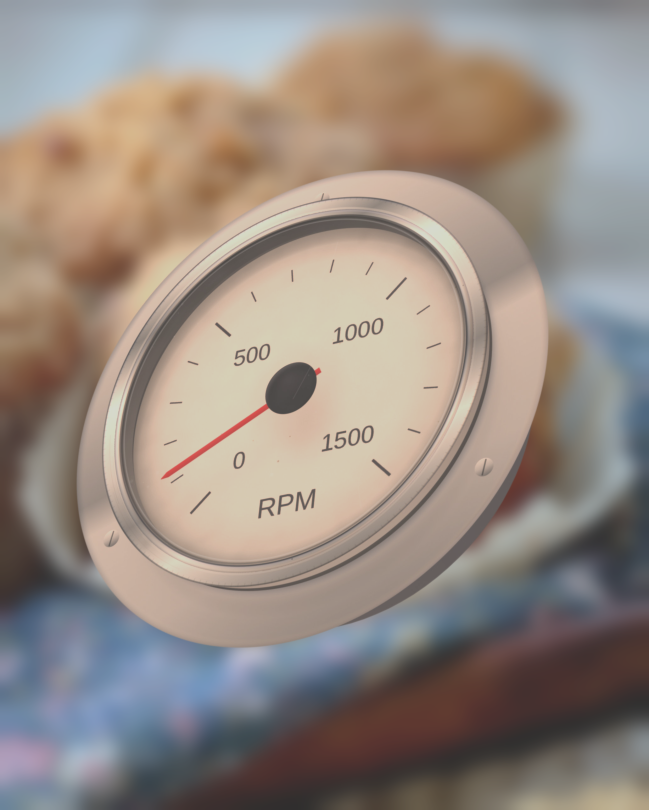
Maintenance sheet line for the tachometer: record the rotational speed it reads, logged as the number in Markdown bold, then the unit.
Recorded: **100** rpm
